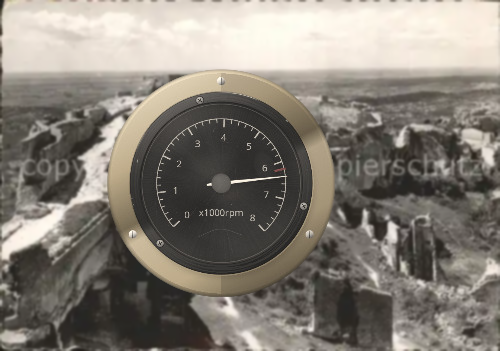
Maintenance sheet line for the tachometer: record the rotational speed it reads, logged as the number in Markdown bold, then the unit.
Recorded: **6400** rpm
